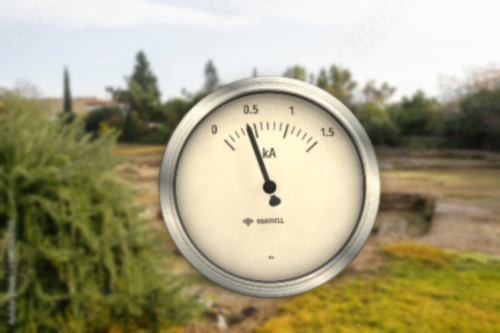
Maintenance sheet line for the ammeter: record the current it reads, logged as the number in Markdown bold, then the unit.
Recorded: **0.4** kA
